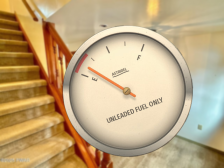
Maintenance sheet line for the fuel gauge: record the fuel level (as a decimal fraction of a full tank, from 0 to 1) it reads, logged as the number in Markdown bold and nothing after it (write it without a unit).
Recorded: **0.125**
